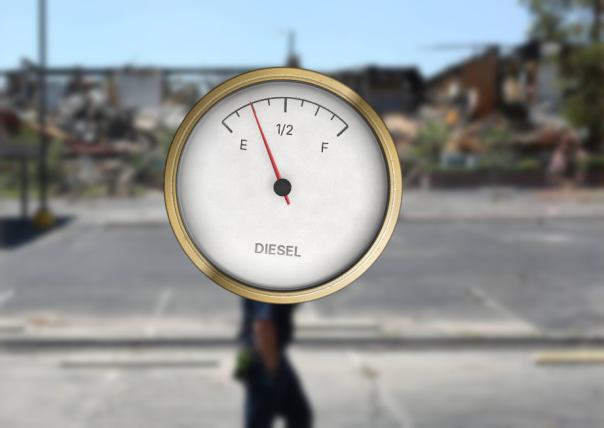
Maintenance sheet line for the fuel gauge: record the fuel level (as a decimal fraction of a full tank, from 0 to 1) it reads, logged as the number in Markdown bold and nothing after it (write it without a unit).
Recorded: **0.25**
